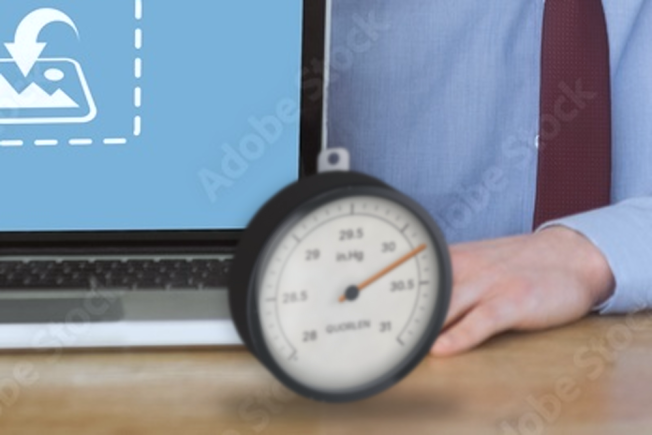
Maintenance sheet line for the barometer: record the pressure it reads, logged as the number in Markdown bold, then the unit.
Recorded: **30.2** inHg
